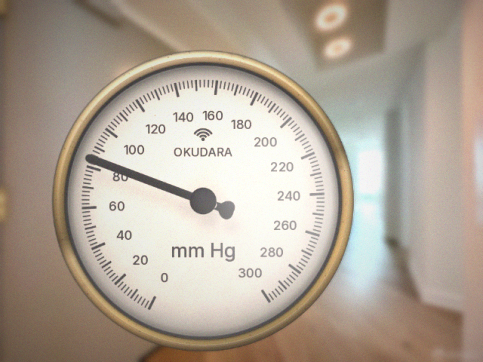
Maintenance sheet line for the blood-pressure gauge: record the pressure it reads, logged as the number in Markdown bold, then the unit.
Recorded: **84** mmHg
